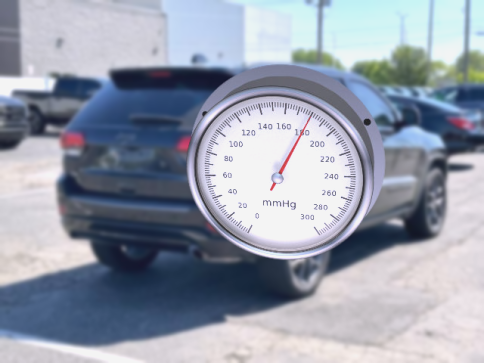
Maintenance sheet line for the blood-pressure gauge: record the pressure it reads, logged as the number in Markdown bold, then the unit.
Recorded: **180** mmHg
